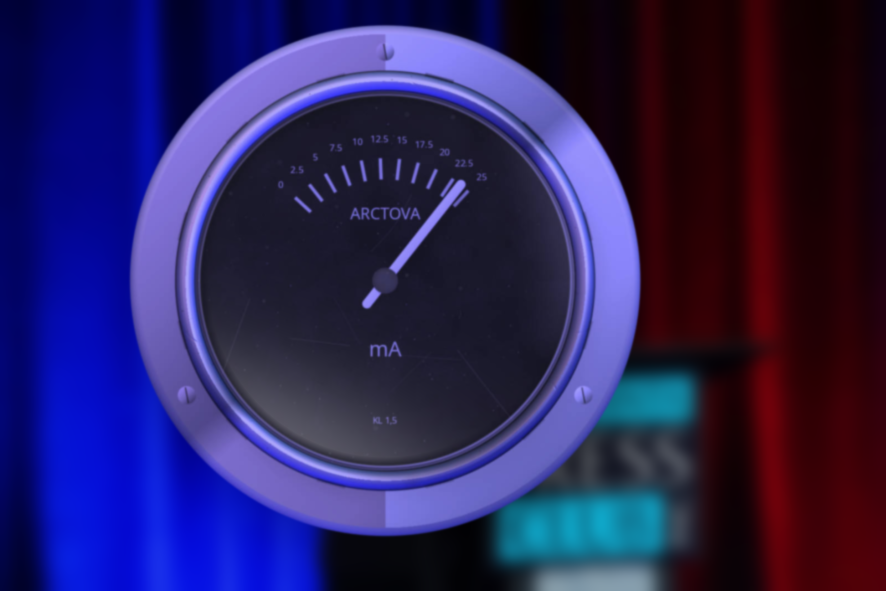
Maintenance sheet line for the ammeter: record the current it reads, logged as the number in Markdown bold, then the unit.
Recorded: **23.75** mA
